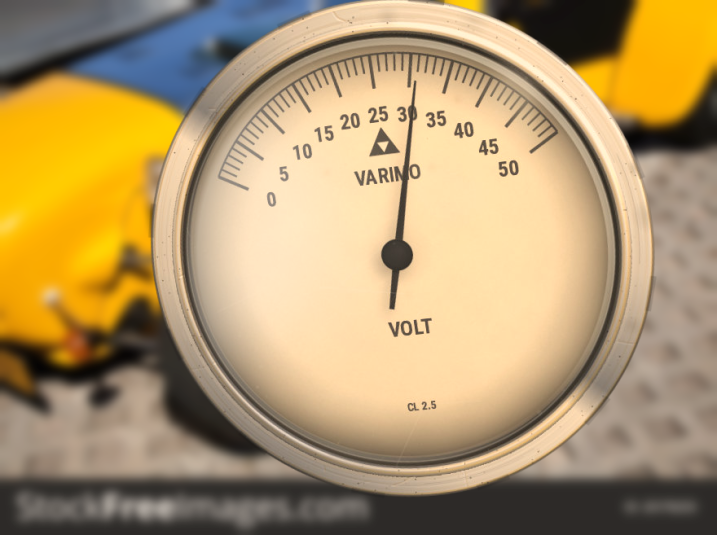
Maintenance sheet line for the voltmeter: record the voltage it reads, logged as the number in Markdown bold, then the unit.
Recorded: **31** V
